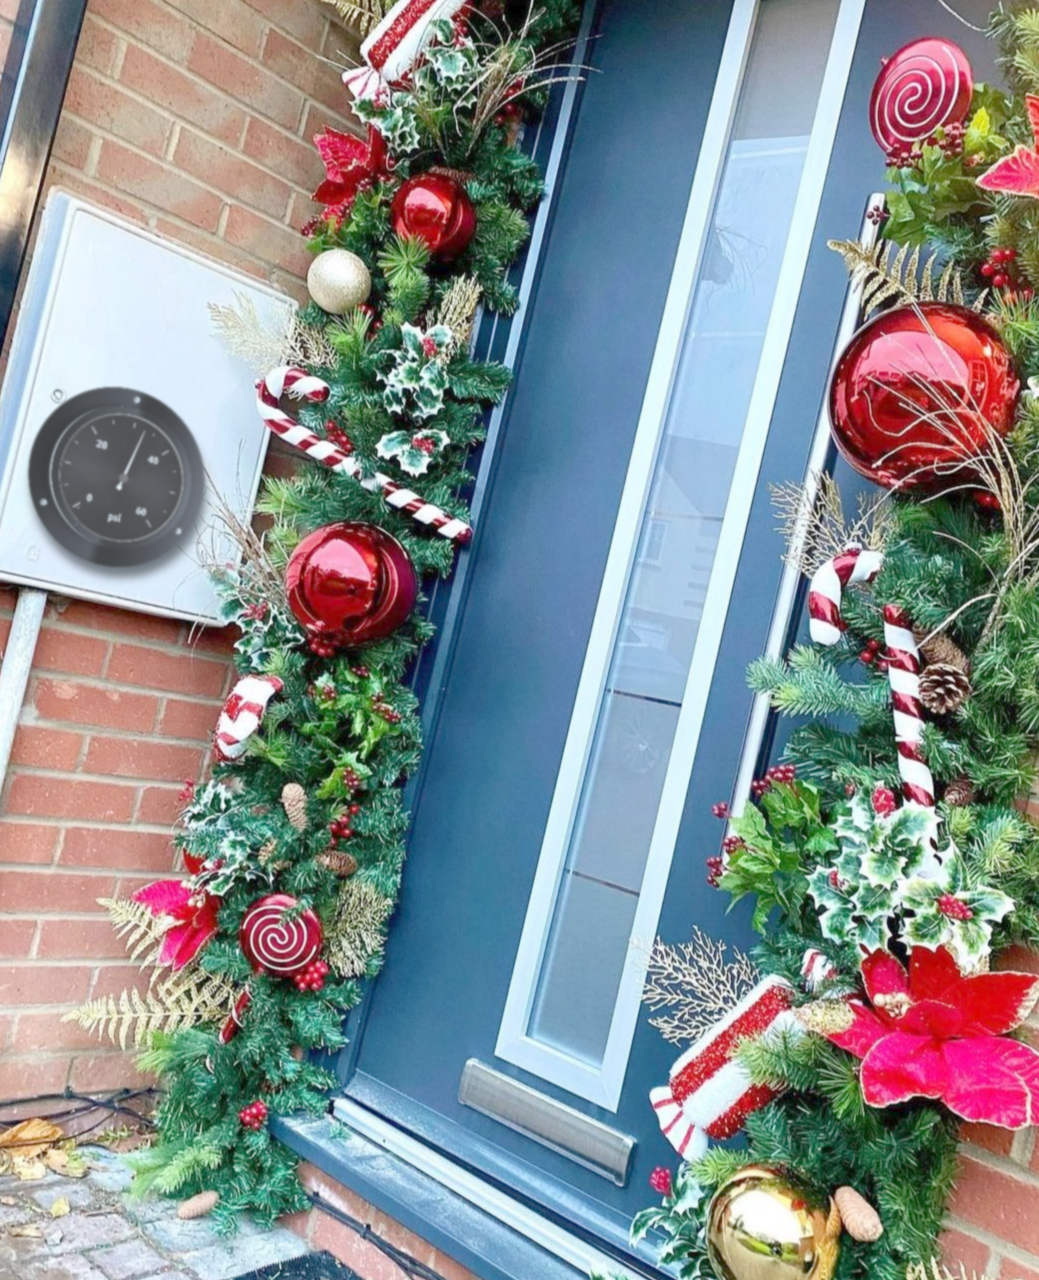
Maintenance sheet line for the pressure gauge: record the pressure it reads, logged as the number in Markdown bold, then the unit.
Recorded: **32.5** psi
